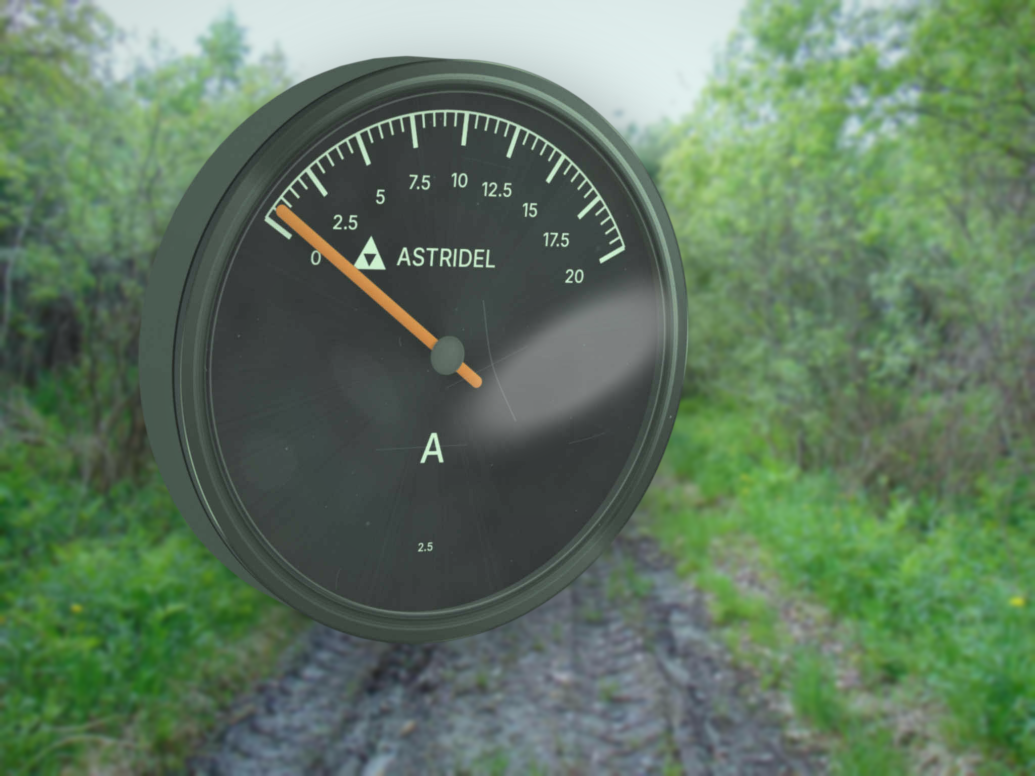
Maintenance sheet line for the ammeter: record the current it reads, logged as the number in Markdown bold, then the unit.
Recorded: **0.5** A
